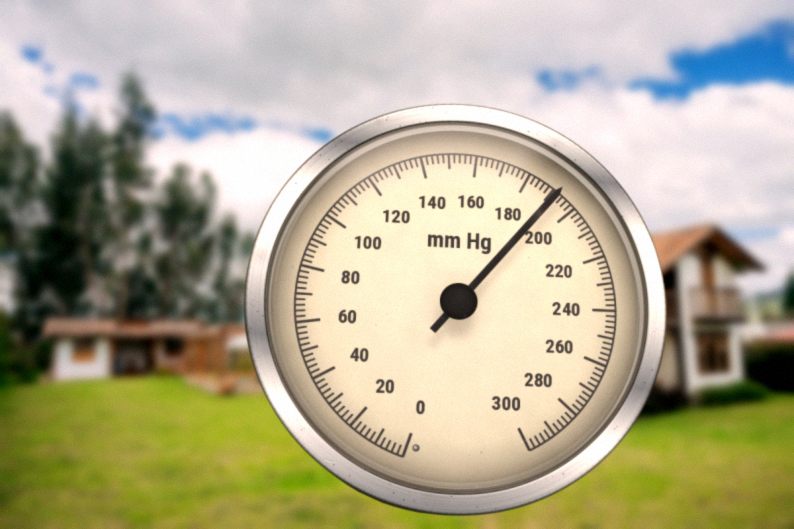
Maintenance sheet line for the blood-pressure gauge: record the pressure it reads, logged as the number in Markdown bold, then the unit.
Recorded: **192** mmHg
